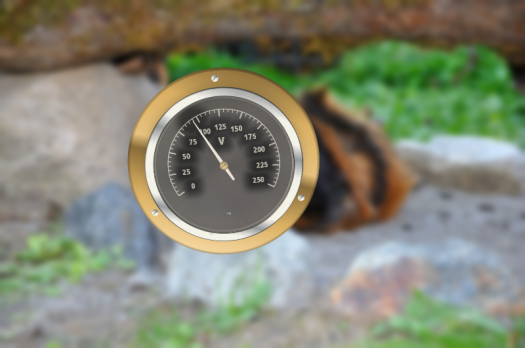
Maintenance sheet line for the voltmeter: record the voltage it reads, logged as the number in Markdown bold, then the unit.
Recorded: **95** V
